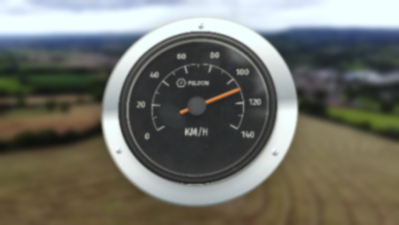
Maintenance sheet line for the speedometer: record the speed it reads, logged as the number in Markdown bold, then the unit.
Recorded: **110** km/h
